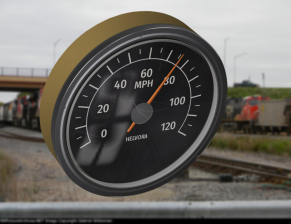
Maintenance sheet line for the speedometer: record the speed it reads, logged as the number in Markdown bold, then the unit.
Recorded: **75** mph
